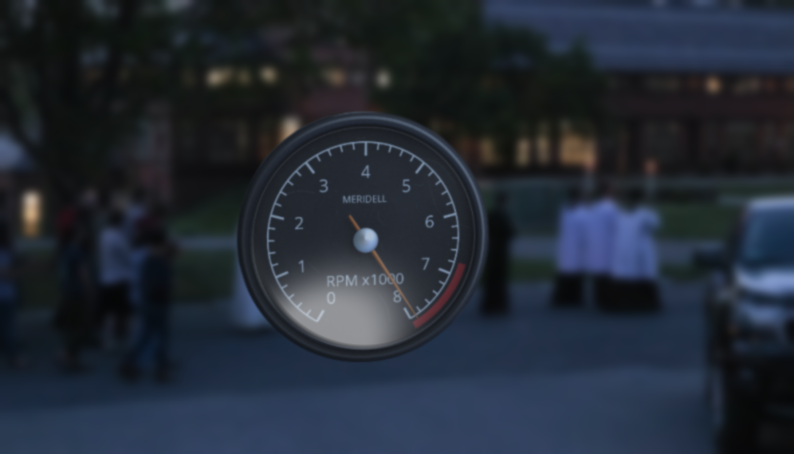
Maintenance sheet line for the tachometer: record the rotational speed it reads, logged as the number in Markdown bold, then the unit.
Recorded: **7900** rpm
